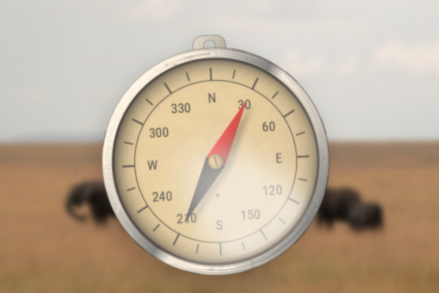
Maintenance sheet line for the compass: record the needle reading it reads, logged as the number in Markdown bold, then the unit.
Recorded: **30** °
